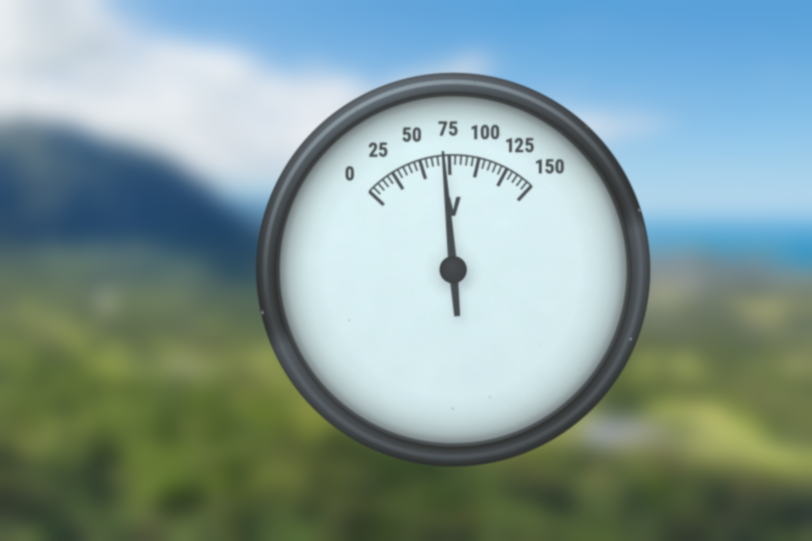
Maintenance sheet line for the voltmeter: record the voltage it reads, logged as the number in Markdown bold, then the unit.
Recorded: **70** V
